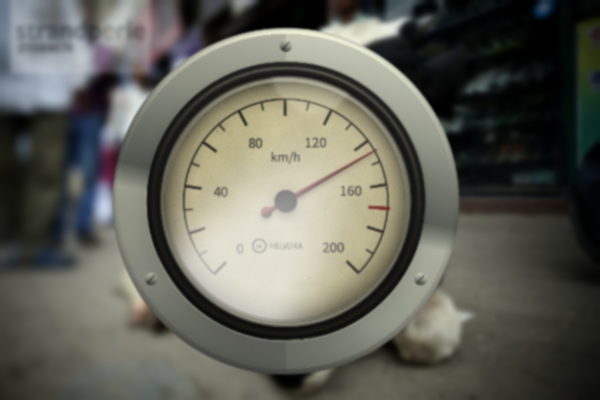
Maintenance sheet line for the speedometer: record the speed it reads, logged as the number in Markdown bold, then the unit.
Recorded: **145** km/h
